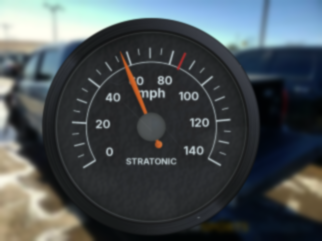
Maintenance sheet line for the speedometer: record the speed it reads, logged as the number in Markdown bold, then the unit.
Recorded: **57.5** mph
